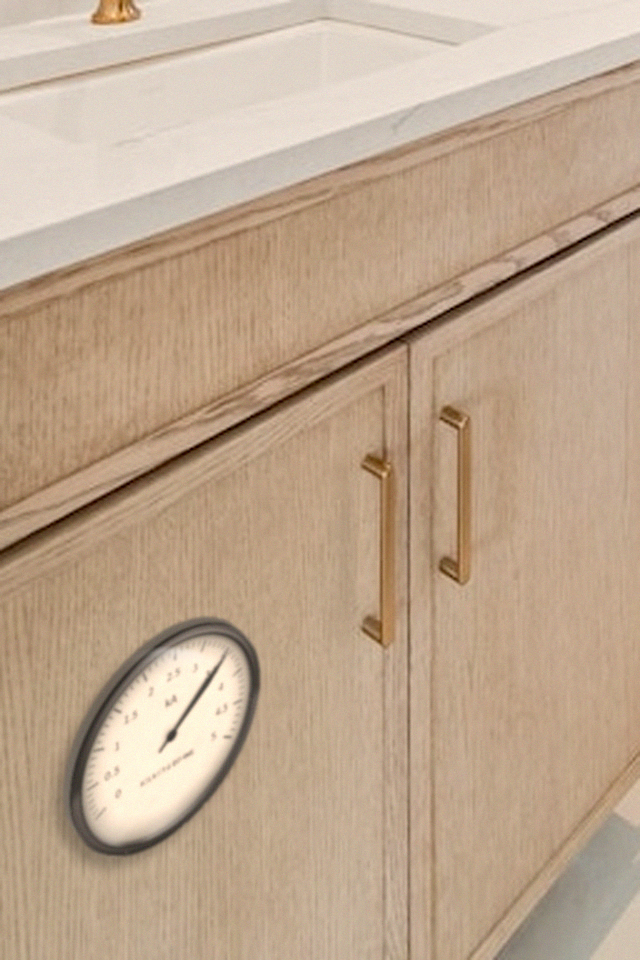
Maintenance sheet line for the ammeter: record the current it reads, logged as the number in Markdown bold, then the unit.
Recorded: **3.5** kA
